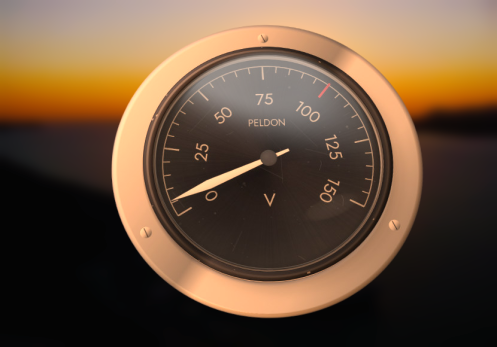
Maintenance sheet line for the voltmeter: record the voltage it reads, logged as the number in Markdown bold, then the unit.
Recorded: **5** V
